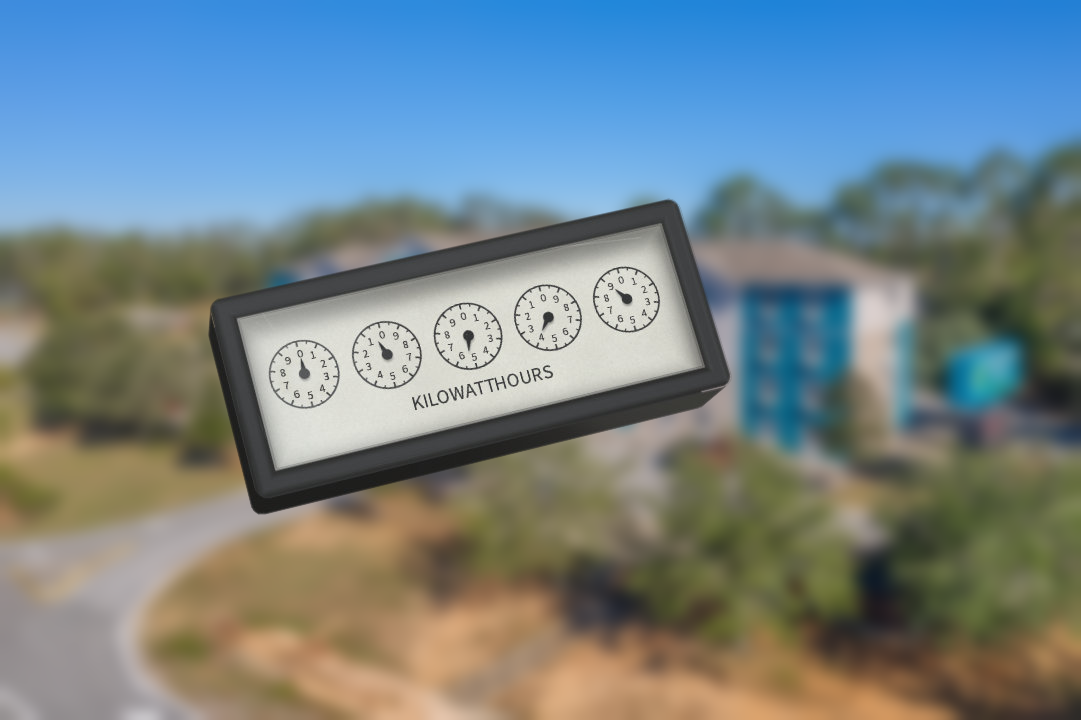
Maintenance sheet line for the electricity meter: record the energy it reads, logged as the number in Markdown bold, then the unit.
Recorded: **539** kWh
